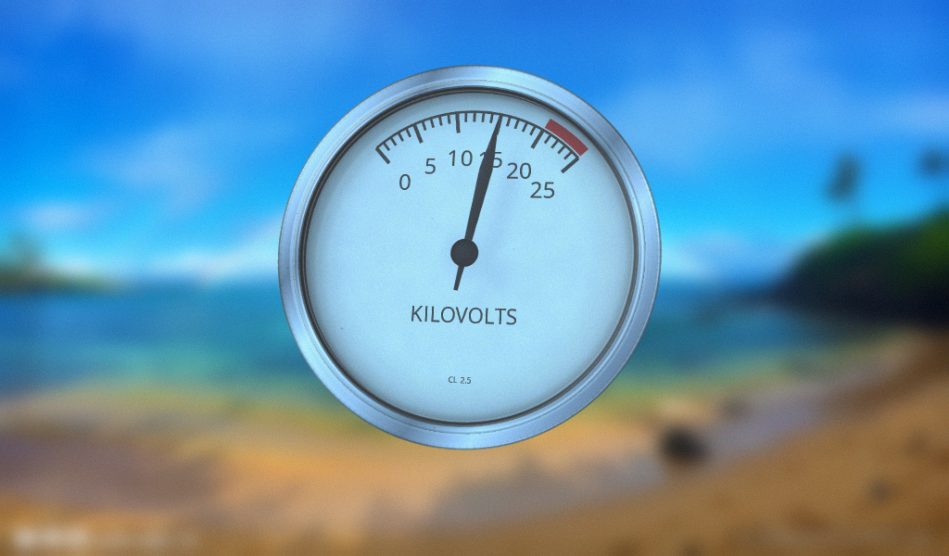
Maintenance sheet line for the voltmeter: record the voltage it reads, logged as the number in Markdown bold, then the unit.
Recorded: **15** kV
